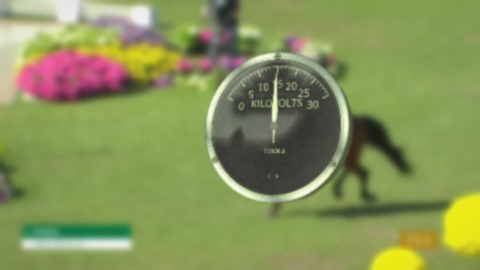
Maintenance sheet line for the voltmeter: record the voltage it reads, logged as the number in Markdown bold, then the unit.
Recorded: **15** kV
